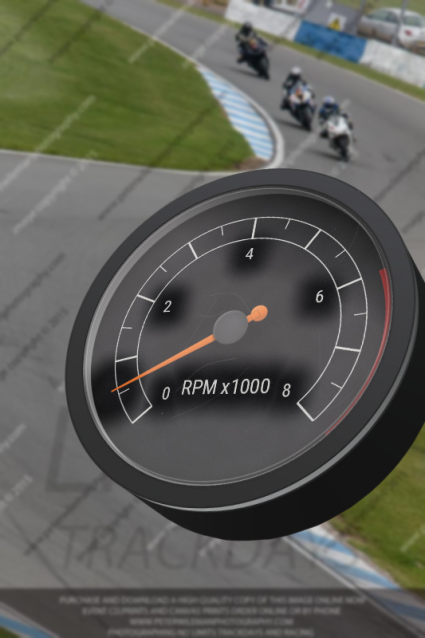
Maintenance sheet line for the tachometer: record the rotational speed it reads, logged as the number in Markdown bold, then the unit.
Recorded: **500** rpm
